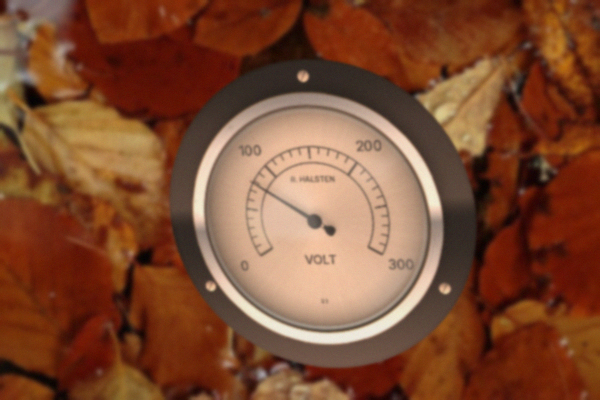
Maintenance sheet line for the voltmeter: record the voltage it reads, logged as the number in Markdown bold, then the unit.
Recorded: **80** V
